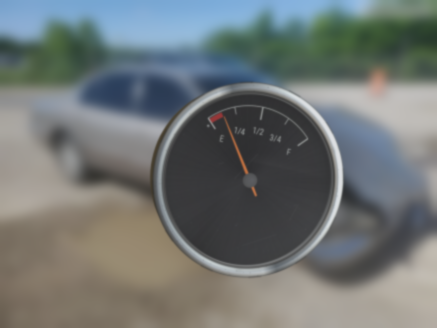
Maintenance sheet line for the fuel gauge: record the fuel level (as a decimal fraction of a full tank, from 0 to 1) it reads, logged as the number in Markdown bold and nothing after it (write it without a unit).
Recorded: **0.125**
